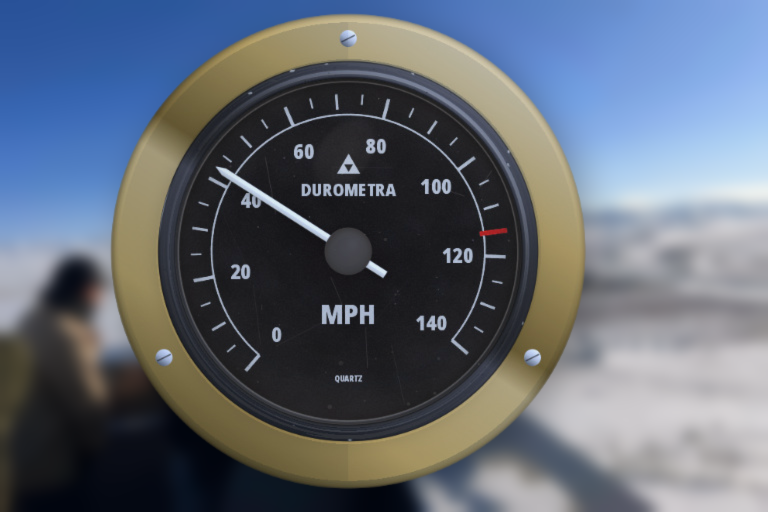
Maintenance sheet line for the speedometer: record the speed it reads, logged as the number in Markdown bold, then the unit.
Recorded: **42.5** mph
